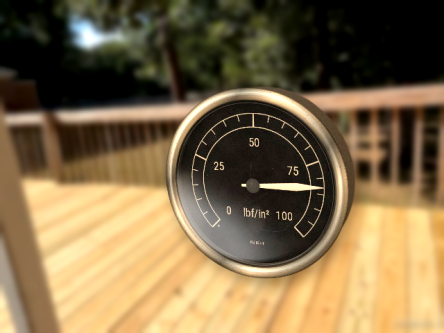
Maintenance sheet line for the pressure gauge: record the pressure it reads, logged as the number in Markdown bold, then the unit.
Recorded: **82.5** psi
